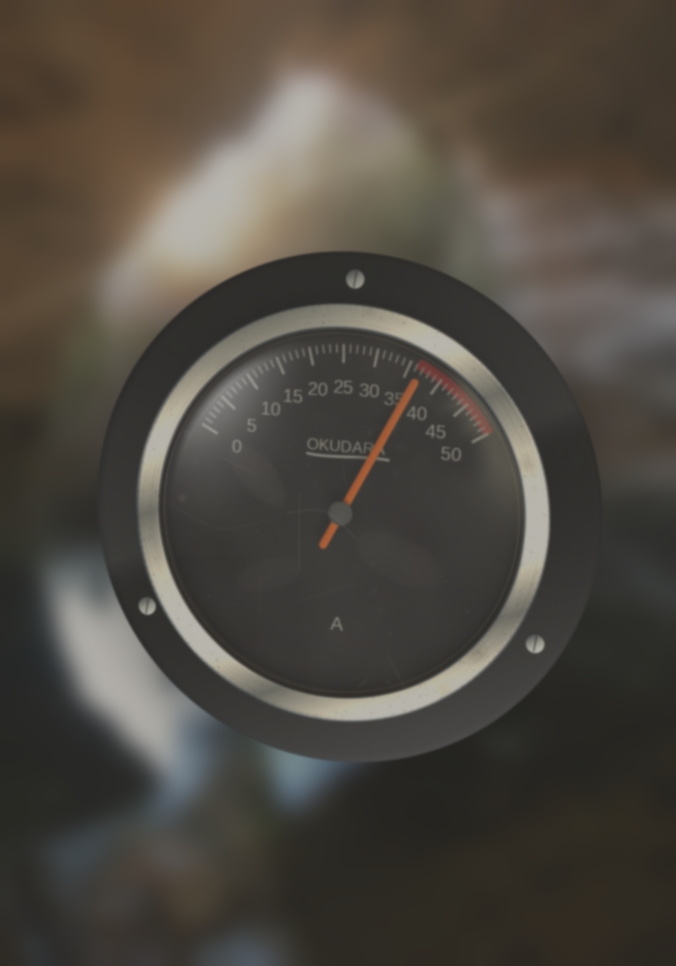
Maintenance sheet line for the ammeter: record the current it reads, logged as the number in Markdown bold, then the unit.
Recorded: **37** A
